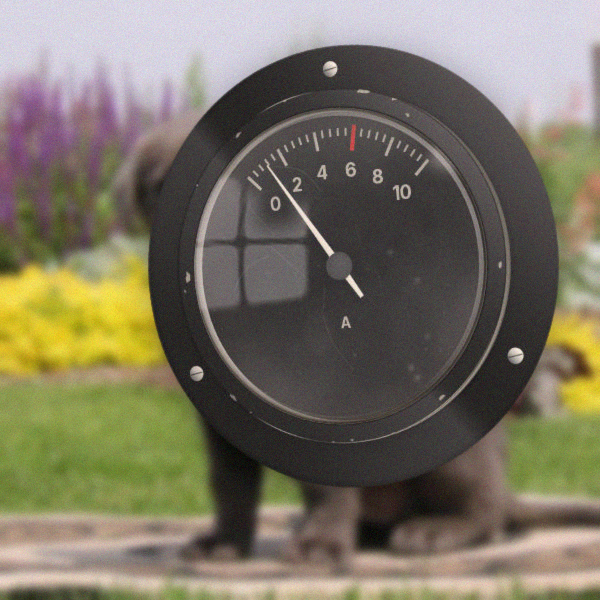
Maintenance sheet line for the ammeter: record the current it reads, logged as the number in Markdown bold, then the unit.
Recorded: **1.2** A
